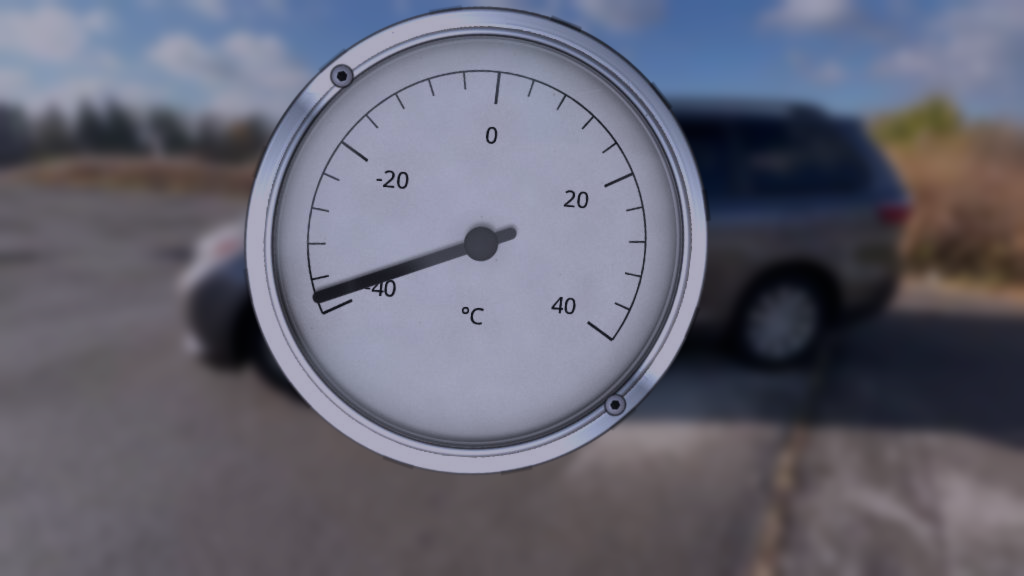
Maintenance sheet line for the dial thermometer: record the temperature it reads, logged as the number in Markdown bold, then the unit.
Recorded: **-38** °C
